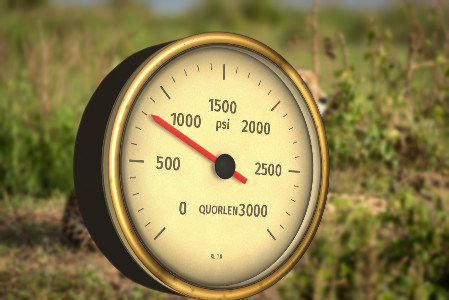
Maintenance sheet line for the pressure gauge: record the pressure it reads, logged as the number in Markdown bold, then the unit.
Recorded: **800** psi
